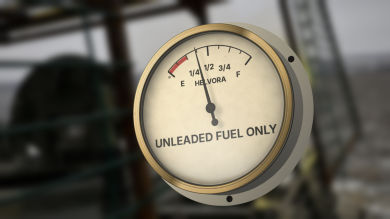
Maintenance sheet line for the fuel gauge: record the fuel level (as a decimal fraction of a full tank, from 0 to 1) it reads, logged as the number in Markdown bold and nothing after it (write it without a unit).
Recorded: **0.375**
